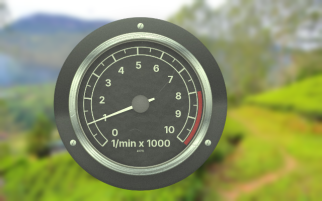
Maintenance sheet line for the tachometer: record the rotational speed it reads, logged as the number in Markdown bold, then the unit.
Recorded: **1000** rpm
